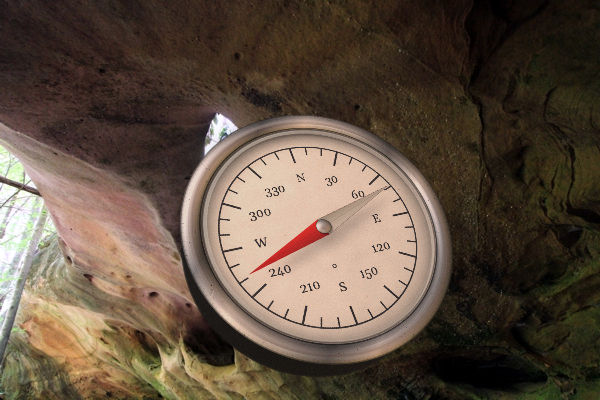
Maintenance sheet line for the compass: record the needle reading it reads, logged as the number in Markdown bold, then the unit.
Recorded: **250** °
